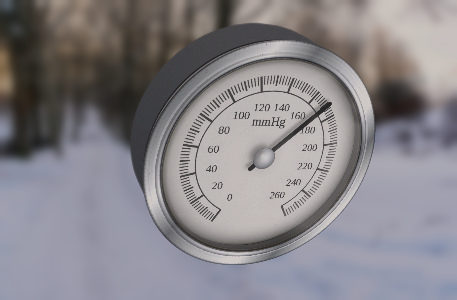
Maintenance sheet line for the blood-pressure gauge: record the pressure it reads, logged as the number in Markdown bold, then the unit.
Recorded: **170** mmHg
